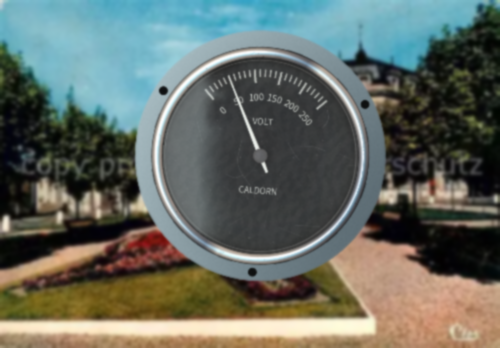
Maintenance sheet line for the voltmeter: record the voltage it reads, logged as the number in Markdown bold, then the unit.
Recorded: **50** V
